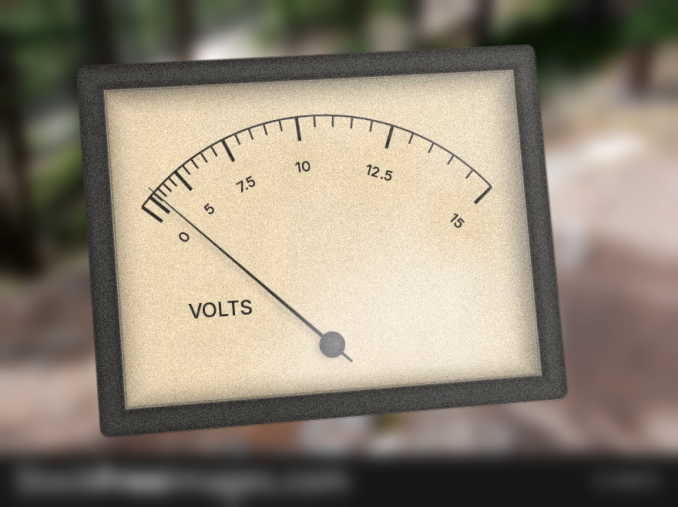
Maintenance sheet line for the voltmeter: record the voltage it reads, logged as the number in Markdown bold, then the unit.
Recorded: **3** V
